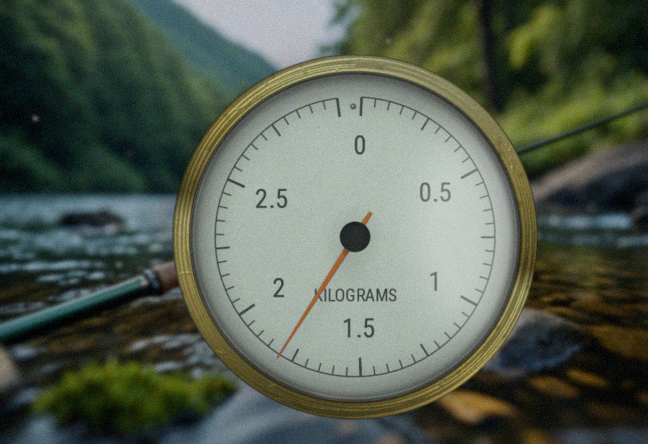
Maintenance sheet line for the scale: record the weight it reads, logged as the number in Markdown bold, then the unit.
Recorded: **1.8** kg
